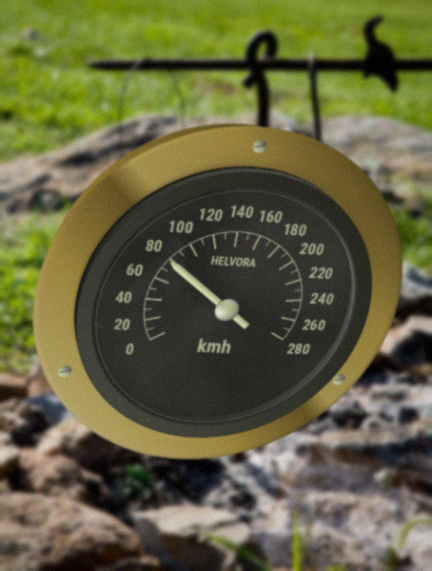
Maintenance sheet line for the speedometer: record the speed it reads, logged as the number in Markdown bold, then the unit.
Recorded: **80** km/h
